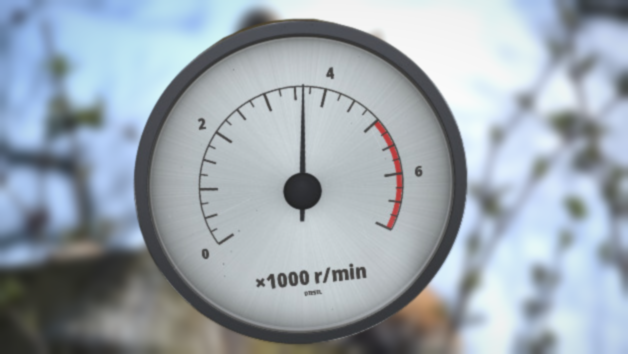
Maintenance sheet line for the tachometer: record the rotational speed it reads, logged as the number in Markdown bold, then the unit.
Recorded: **3625** rpm
